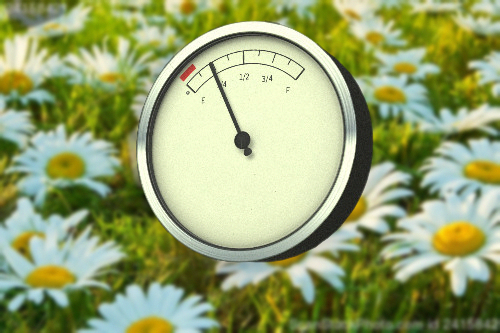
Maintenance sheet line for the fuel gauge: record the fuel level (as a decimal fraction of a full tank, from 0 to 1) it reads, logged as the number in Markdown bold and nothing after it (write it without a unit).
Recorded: **0.25**
